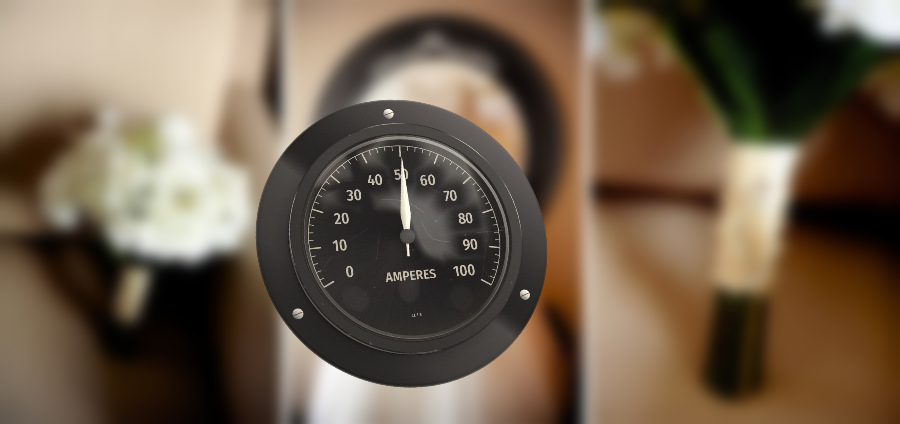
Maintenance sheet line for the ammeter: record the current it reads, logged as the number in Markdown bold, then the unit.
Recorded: **50** A
